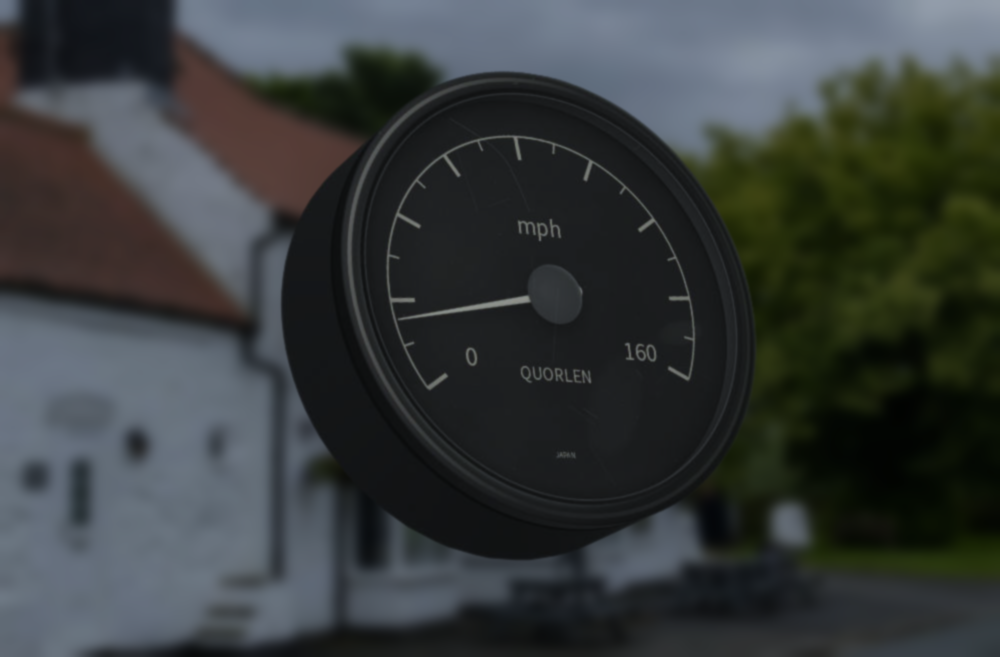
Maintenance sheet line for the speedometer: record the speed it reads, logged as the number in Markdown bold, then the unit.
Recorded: **15** mph
